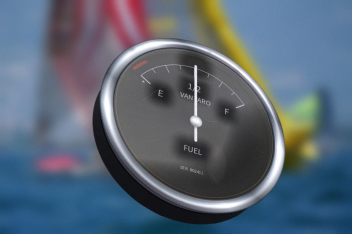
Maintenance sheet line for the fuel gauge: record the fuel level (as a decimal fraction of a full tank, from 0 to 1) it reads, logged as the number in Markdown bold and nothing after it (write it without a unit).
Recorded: **0.5**
